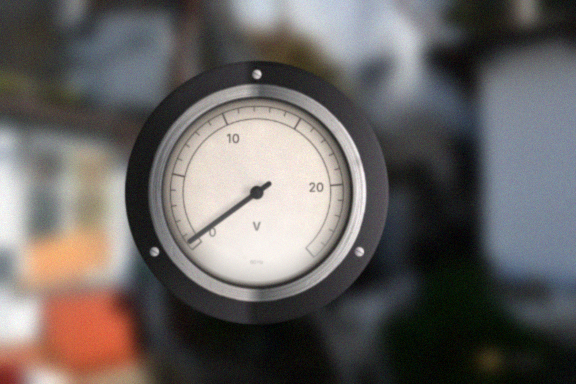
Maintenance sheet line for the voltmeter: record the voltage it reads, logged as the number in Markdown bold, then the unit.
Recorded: **0.5** V
